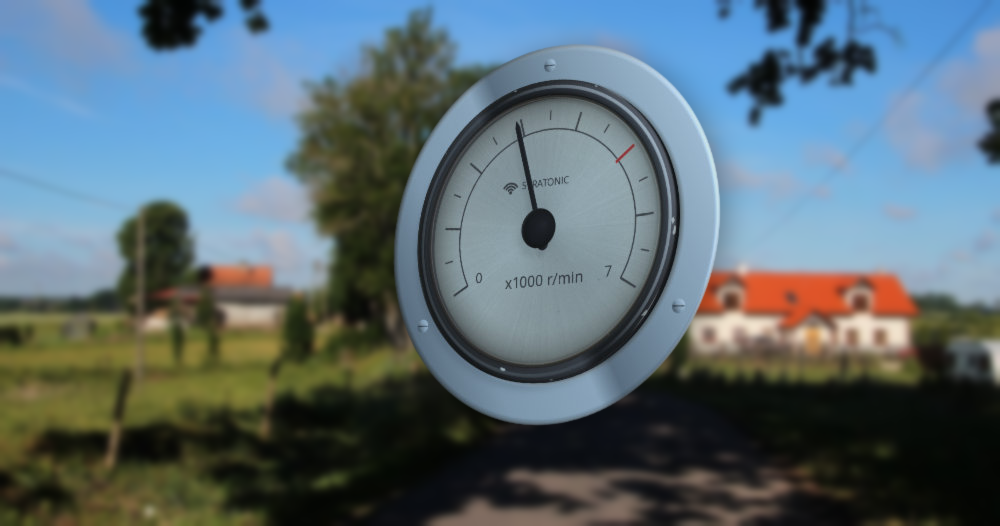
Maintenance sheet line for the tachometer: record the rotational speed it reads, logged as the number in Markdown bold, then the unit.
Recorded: **3000** rpm
